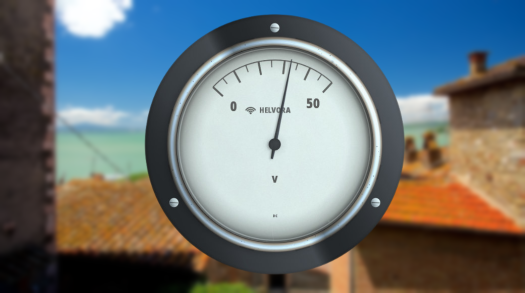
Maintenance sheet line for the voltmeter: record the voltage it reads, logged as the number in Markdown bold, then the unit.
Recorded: **32.5** V
